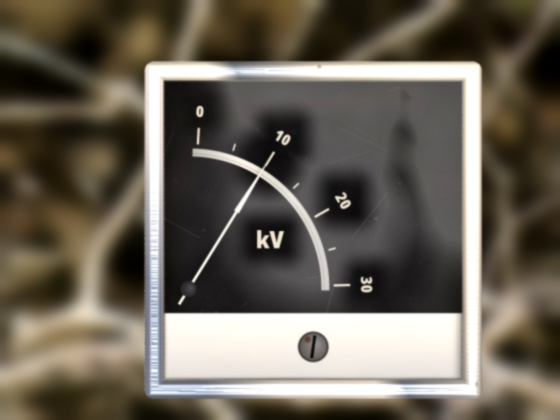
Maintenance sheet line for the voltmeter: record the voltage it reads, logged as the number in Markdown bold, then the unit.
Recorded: **10** kV
